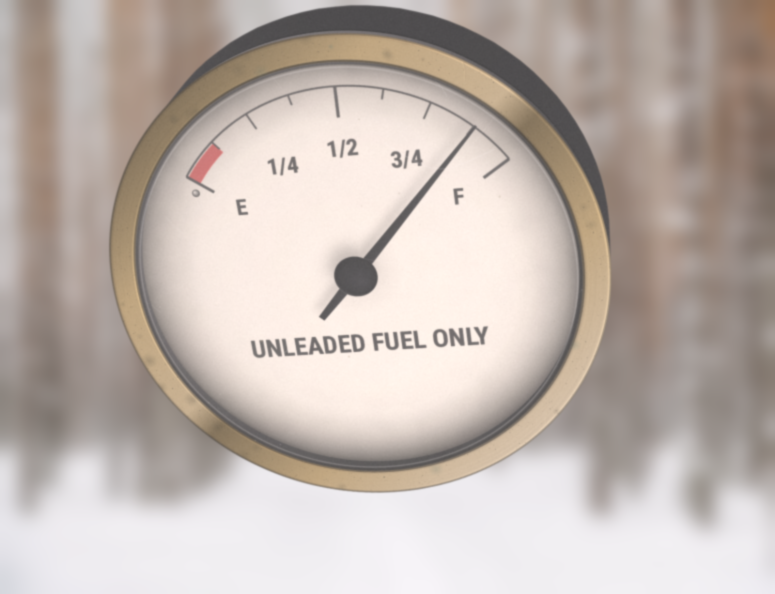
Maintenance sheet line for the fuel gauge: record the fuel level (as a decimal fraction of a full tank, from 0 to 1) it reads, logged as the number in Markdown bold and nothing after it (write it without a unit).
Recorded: **0.875**
